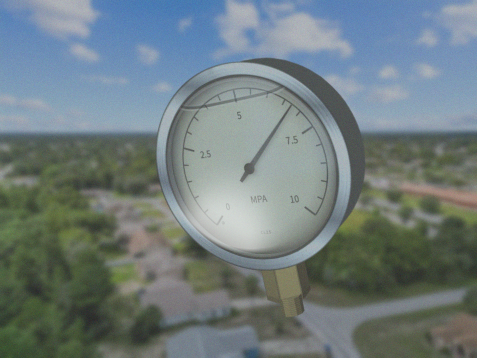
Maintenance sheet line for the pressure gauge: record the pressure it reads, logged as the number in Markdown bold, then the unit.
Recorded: **6.75** MPa
